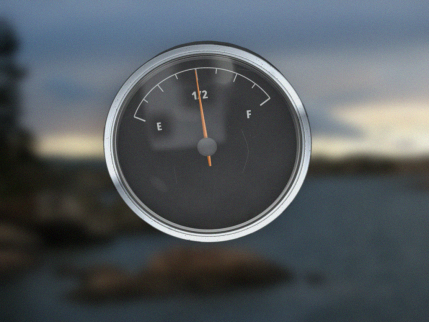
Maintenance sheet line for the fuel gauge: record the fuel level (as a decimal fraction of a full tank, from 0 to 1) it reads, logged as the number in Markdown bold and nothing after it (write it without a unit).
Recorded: **0.5**
